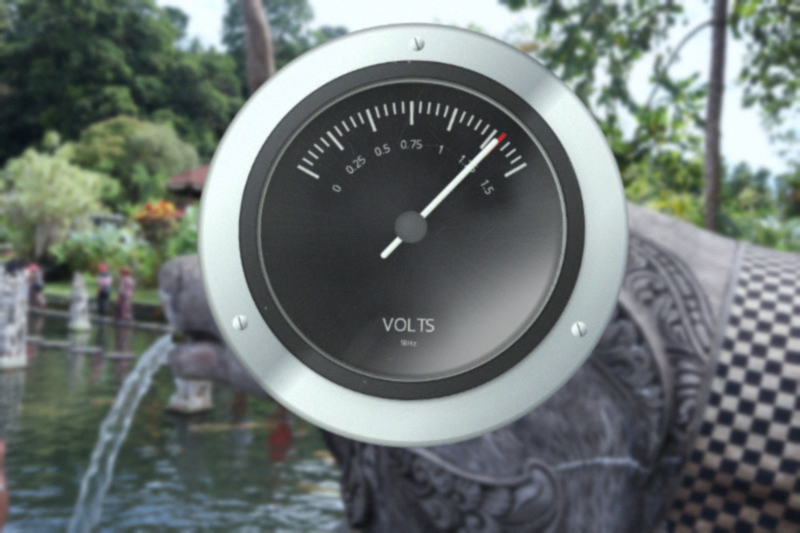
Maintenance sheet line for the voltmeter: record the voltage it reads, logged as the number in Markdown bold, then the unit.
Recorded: **1.3** V
